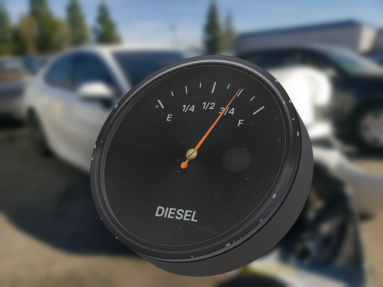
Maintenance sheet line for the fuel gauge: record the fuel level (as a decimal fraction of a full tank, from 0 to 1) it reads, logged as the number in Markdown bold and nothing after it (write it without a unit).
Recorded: **0.75**
